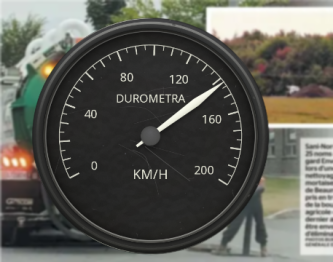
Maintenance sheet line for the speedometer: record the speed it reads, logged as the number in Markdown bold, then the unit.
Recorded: **142.5** km/h
